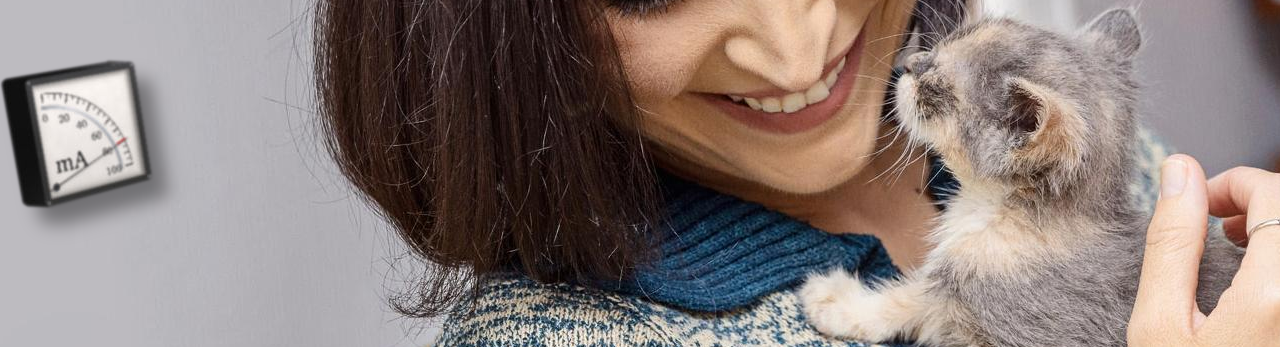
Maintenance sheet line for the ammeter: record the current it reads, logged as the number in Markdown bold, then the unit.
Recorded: **80** mA
